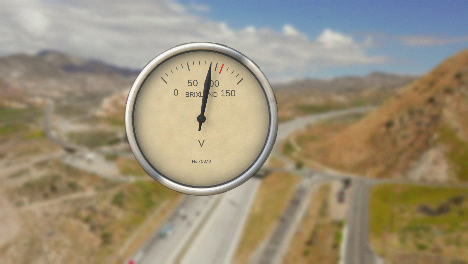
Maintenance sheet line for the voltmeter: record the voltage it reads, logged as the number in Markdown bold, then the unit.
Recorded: **90** V
